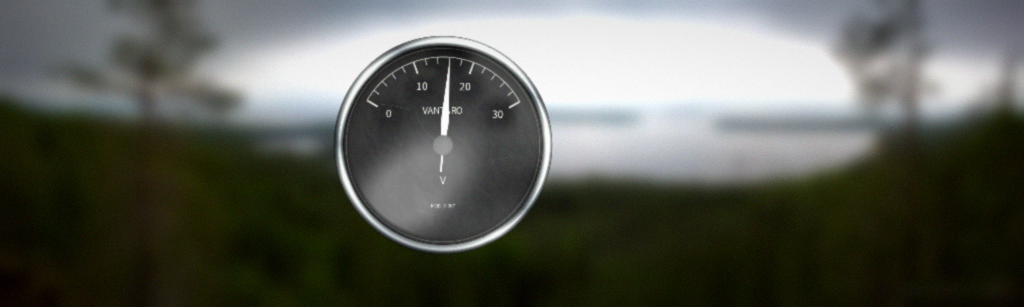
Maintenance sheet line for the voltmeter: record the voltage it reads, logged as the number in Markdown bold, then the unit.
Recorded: **16** V
